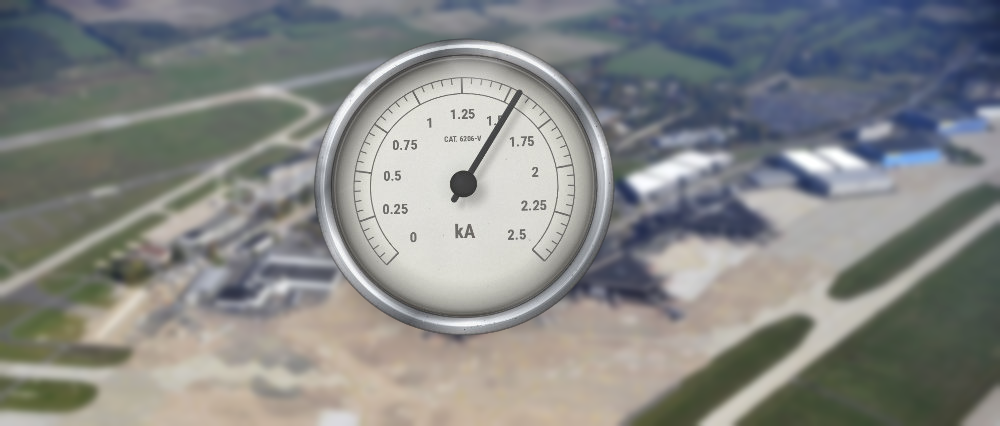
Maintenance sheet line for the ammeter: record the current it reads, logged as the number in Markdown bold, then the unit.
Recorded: **1.55** kA
